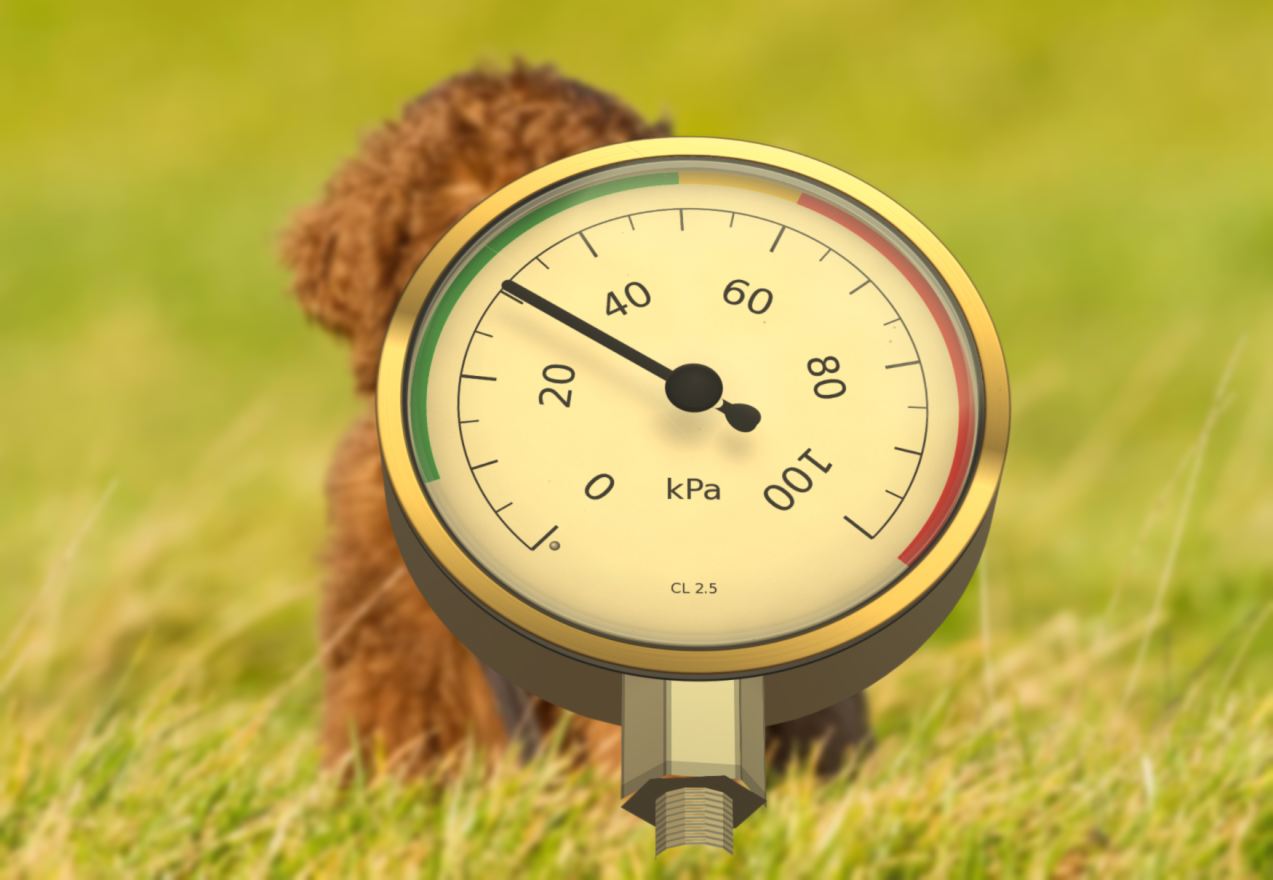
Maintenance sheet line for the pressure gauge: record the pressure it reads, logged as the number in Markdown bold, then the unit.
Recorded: **30** kPa
